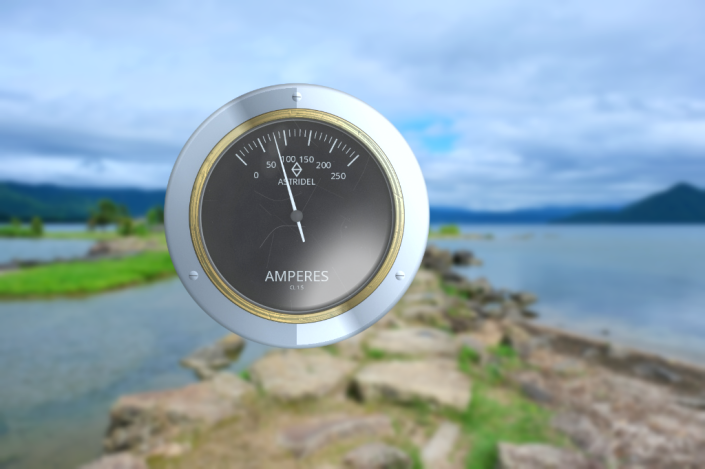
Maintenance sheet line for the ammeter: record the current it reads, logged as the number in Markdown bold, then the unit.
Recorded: **80** A
